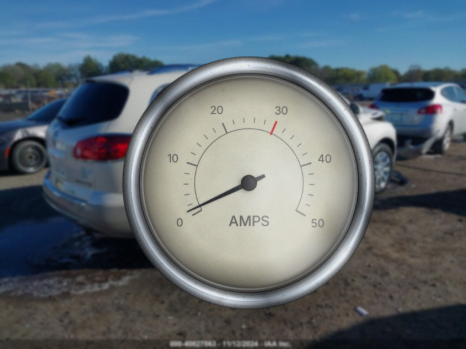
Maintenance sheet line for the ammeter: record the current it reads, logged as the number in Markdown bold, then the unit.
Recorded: **1** A
